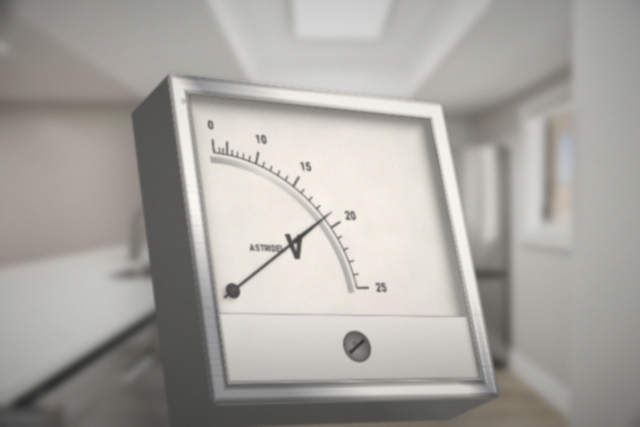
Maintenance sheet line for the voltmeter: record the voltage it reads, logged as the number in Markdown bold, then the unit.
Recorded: **19** V
